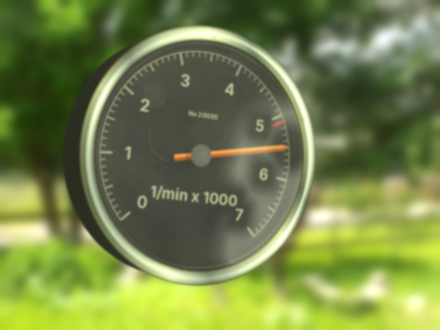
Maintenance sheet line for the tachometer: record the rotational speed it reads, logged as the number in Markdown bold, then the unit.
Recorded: **5500** rpm
